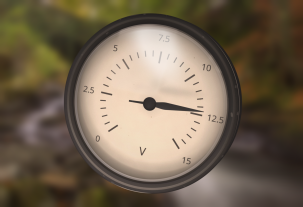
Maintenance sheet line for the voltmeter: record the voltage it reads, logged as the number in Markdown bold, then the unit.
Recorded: **12.25** V
